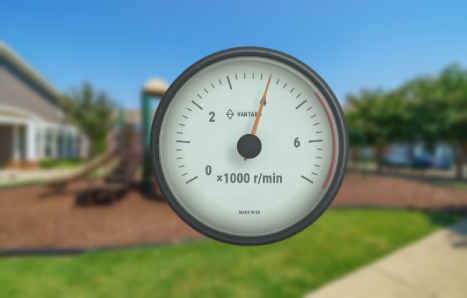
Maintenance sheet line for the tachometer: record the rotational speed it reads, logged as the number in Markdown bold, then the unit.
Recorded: **4000** rpm
